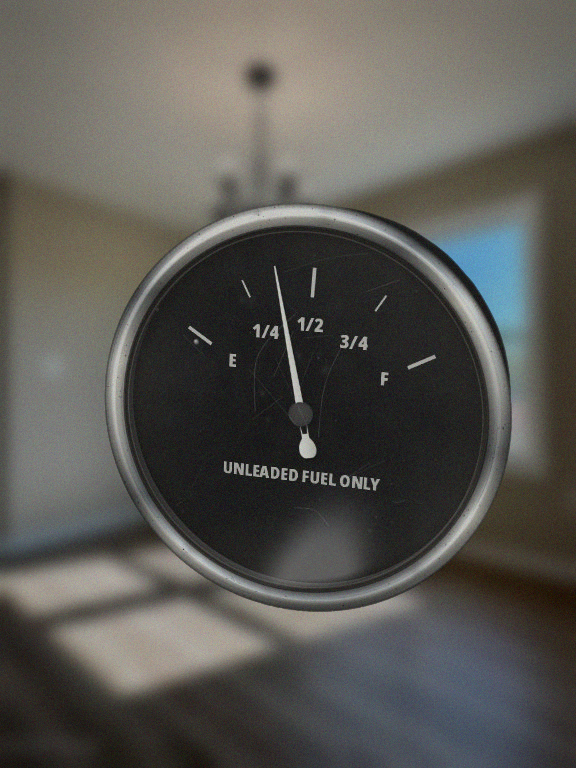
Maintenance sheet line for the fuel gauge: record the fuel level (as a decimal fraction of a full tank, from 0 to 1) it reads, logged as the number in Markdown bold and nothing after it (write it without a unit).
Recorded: **0.375**
